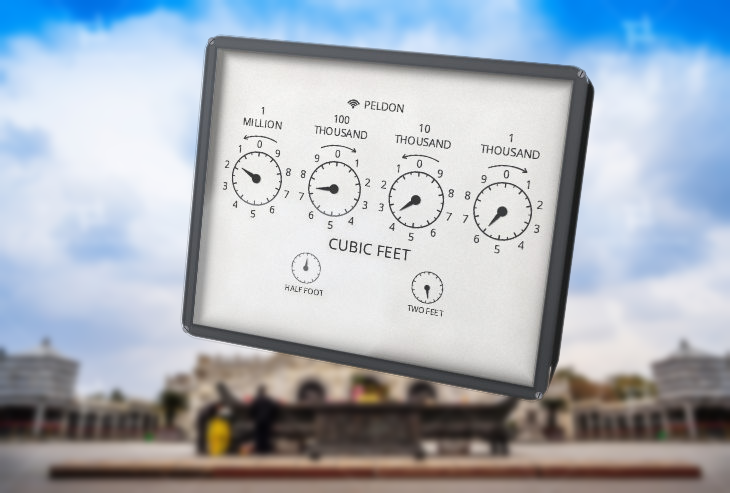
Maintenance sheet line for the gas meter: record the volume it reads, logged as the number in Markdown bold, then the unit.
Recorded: **173600** ft³
